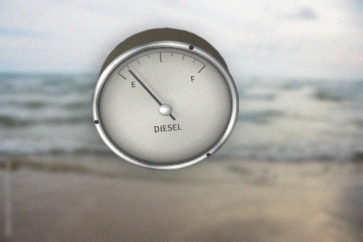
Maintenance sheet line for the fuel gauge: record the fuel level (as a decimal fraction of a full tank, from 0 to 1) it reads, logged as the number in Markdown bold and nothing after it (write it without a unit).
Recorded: **0.125**
